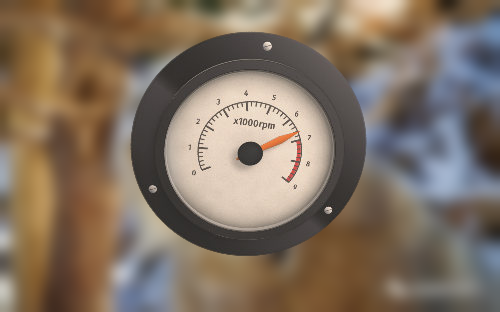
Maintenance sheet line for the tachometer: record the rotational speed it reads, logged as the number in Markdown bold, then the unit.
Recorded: **6600** rpm
